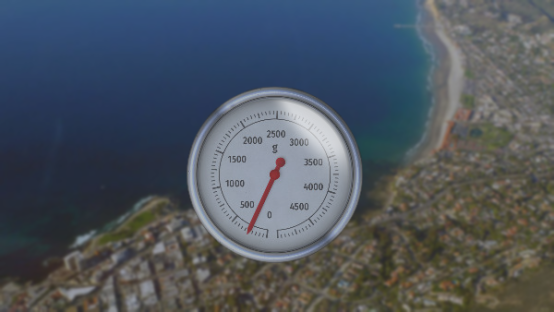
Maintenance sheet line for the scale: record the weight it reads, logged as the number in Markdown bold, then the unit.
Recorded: **250** g
